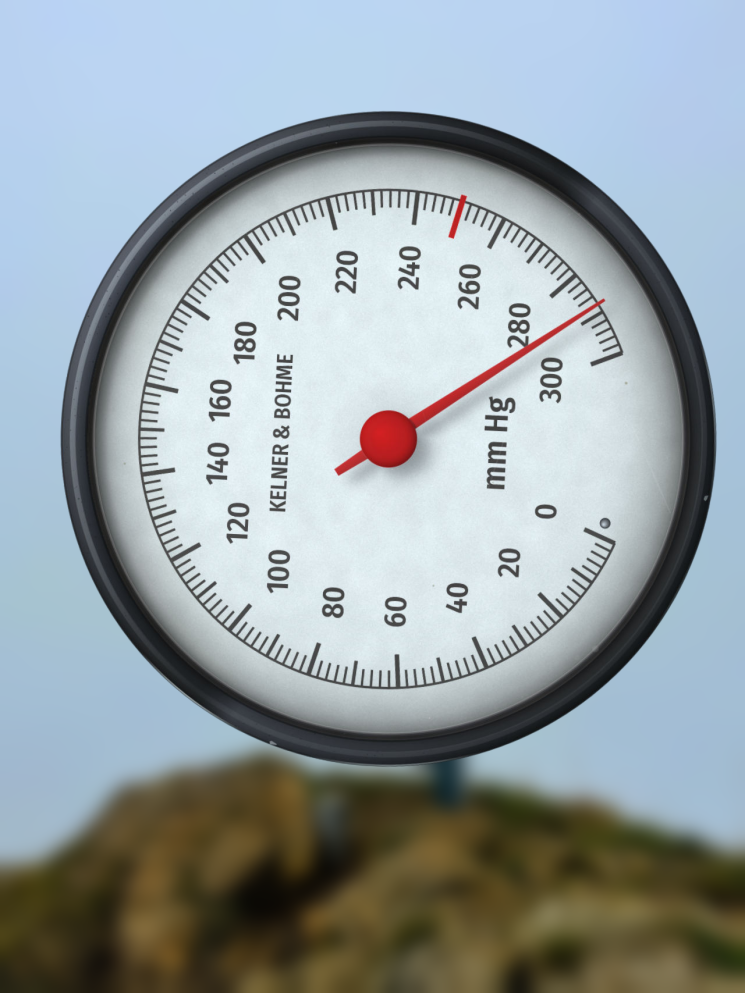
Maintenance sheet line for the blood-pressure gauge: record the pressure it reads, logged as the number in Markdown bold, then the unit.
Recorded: **288** mmHg
